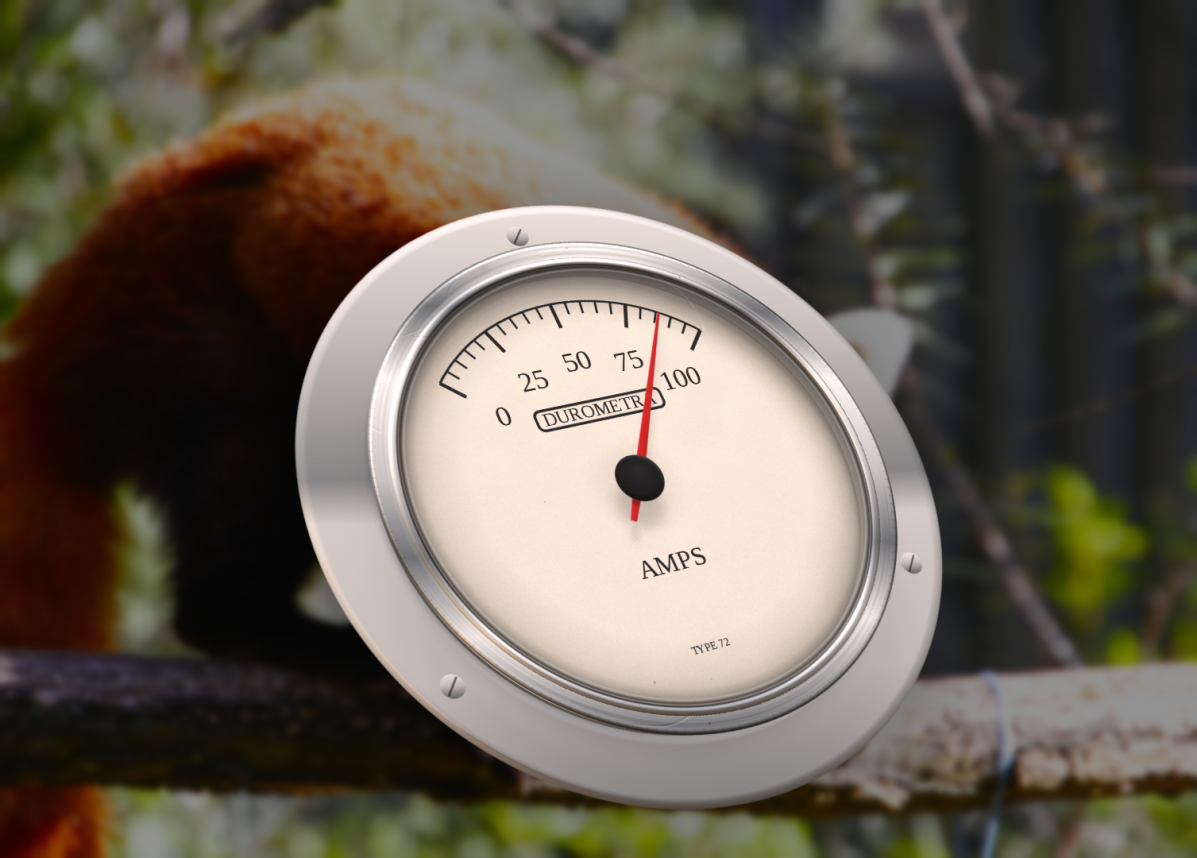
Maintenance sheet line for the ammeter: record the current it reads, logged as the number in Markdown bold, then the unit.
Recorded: **85** A
